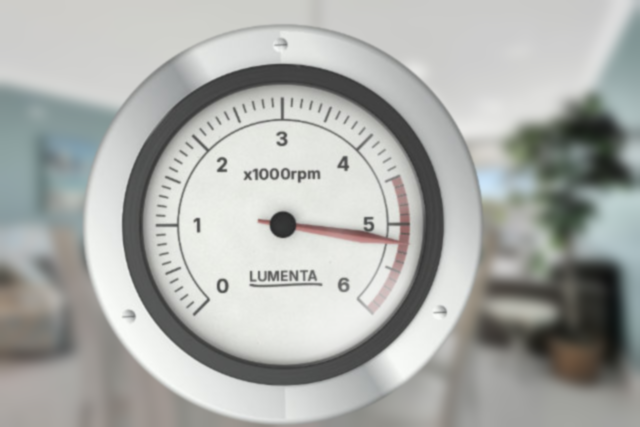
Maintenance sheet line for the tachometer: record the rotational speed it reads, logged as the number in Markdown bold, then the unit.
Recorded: **5200** rpm
